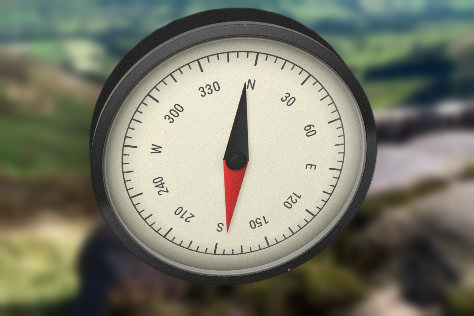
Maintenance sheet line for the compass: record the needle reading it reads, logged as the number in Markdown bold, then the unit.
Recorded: **175** °
